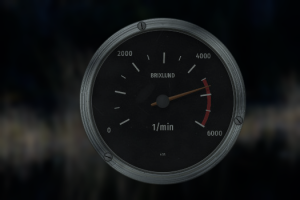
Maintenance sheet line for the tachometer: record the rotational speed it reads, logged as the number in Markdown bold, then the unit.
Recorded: **4750** rpm
